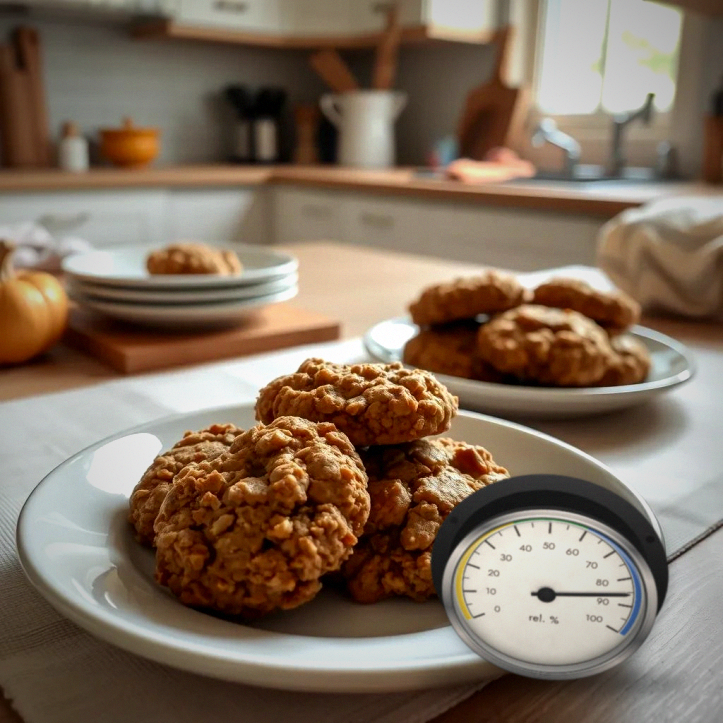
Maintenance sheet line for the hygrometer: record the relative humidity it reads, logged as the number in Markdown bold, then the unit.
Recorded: **85** %
